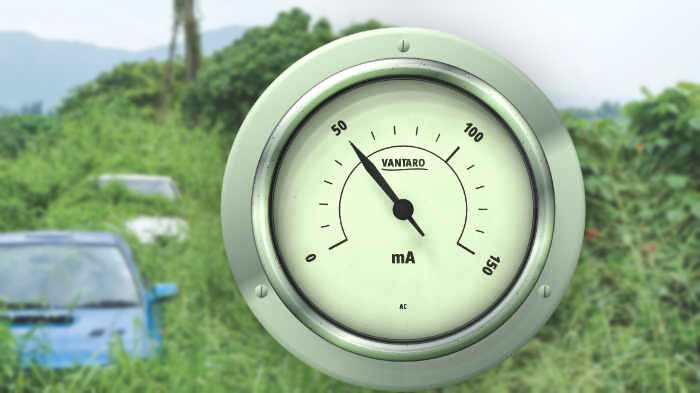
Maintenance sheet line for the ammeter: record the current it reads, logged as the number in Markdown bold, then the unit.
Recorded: **50** mA
